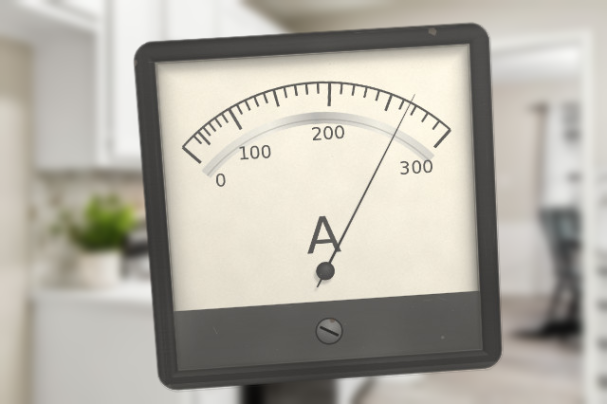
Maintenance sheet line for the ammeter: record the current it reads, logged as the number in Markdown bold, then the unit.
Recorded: **265** A
